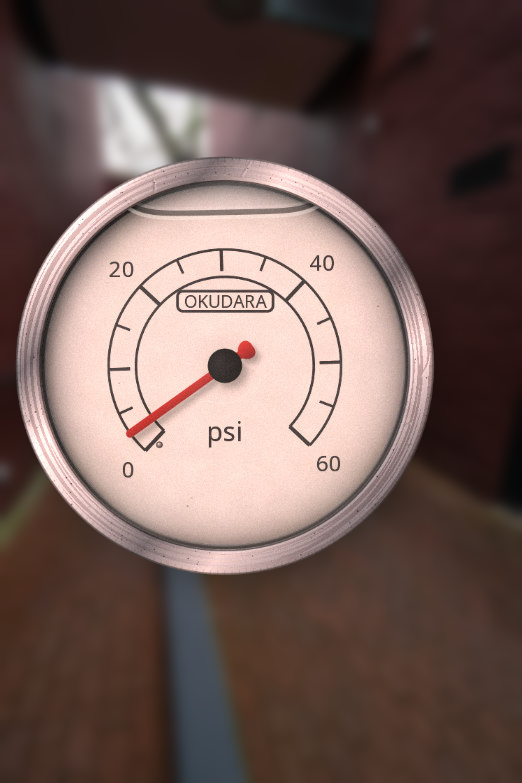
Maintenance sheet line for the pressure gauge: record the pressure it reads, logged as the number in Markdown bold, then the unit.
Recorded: **2.5** psi
